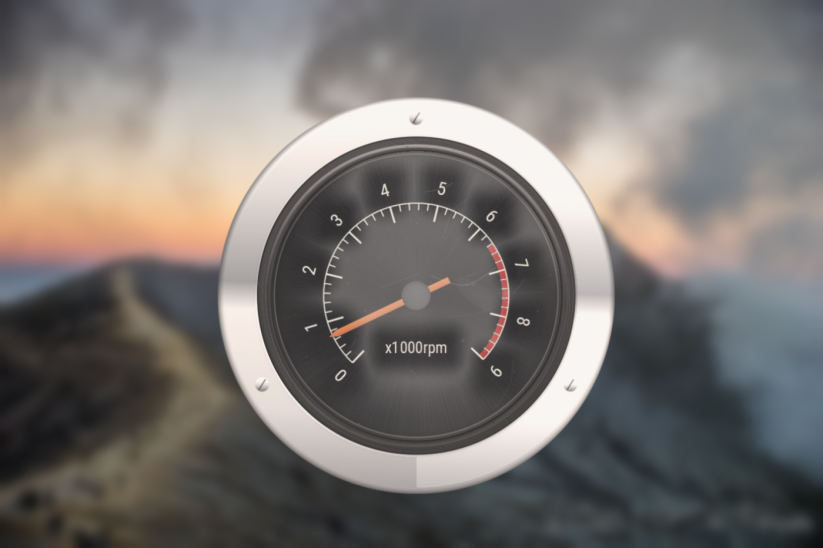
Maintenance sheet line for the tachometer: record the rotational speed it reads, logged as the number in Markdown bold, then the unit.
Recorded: **700** rpm
